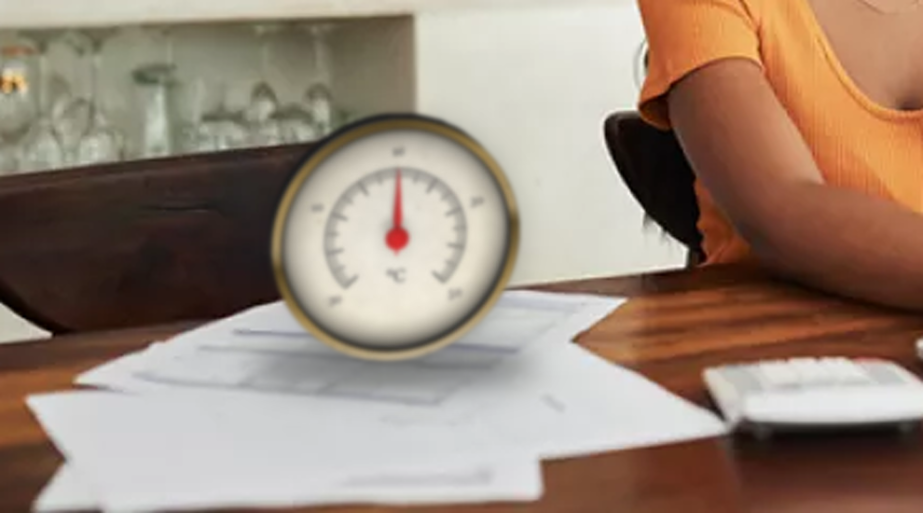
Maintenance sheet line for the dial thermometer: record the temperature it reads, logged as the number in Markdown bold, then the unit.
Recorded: **10** °C
